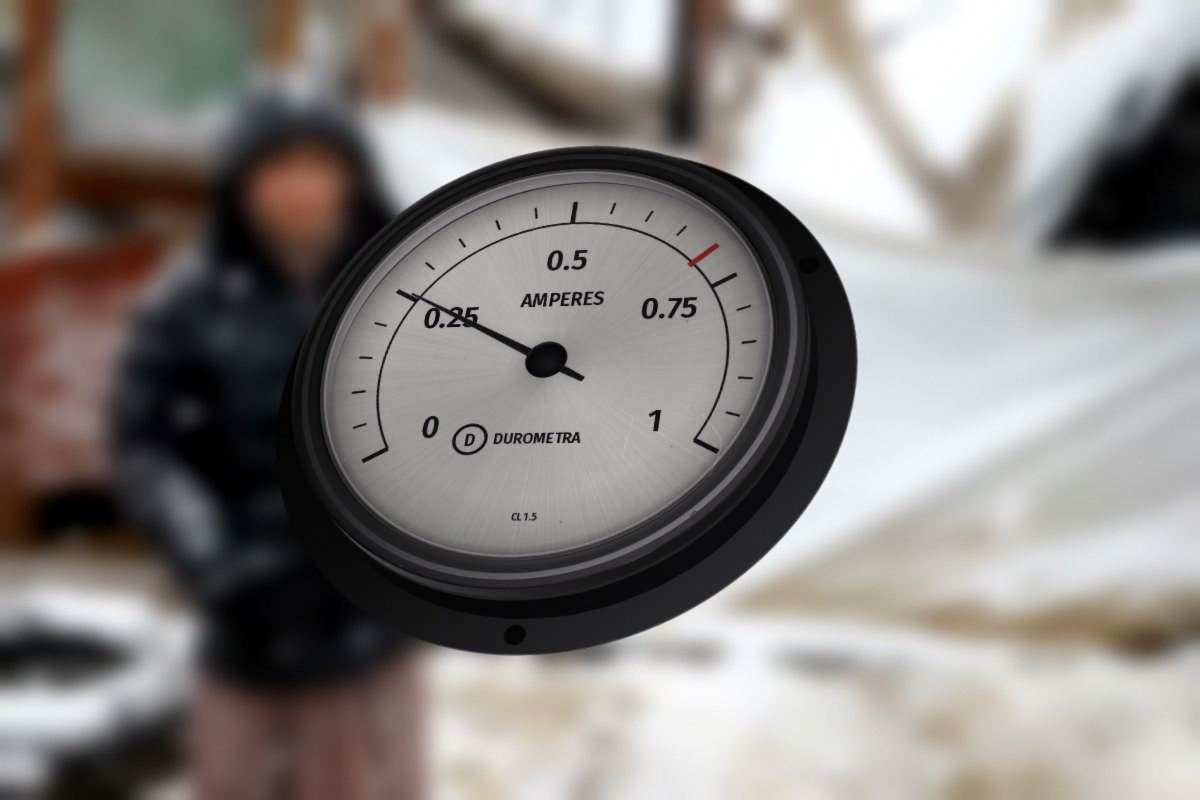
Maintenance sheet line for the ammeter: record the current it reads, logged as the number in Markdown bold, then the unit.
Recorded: **0.25** A
